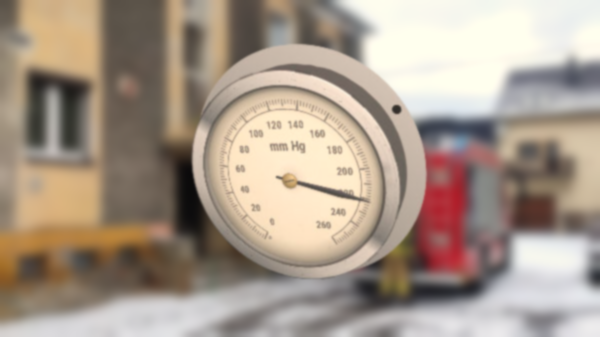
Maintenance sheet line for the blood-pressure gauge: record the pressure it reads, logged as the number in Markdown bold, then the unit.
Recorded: **220** mmHg
